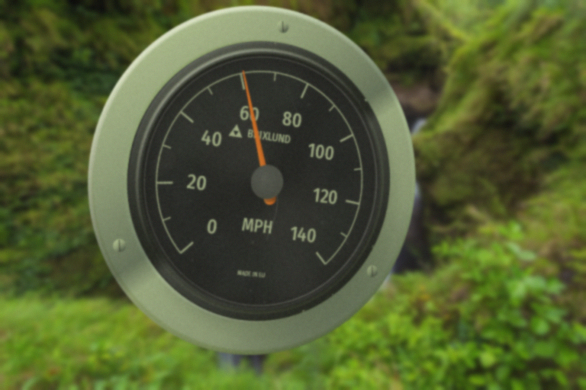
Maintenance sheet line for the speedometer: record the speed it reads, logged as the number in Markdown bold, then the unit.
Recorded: **60** mph
